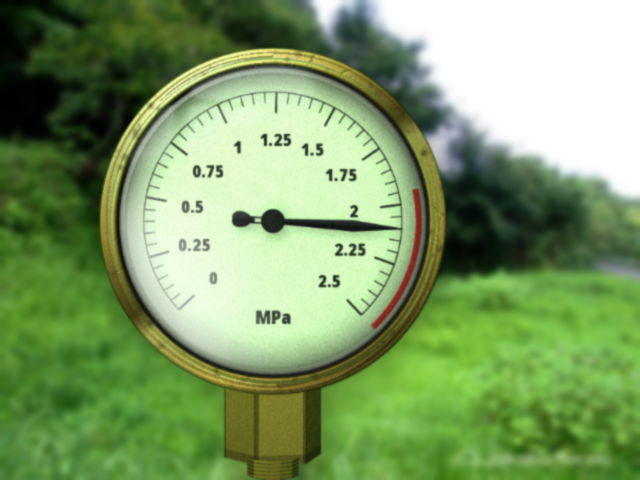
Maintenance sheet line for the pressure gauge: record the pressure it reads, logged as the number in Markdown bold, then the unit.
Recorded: **2.1** MPa
